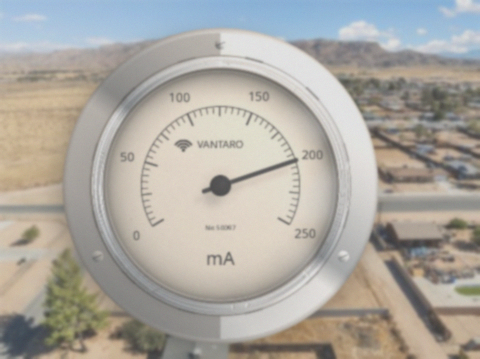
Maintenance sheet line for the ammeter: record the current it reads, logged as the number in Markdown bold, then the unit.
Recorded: **200** mA
